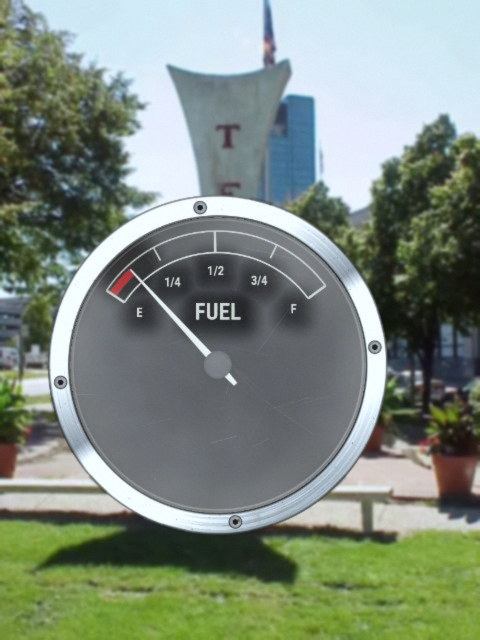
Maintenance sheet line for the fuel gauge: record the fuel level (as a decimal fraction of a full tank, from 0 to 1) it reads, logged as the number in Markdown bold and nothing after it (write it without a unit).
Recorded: **0.125**
